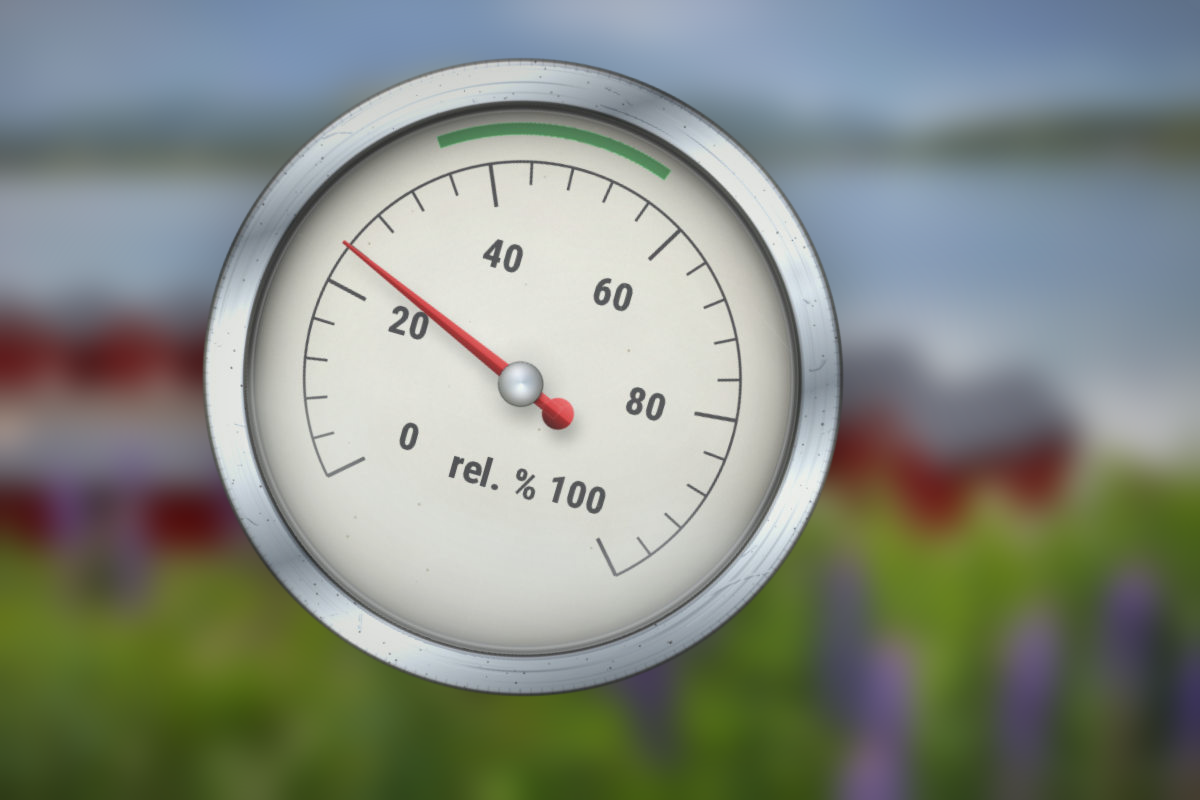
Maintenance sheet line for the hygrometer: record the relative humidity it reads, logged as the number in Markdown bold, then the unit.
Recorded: **24** %
